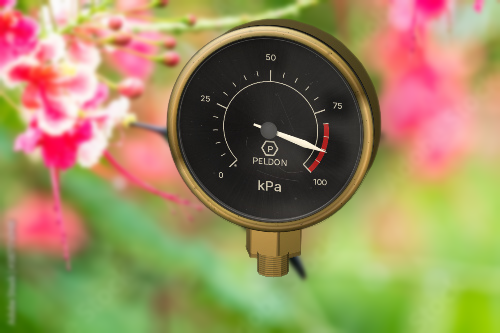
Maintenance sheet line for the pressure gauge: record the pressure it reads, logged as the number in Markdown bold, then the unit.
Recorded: **90** kPa
